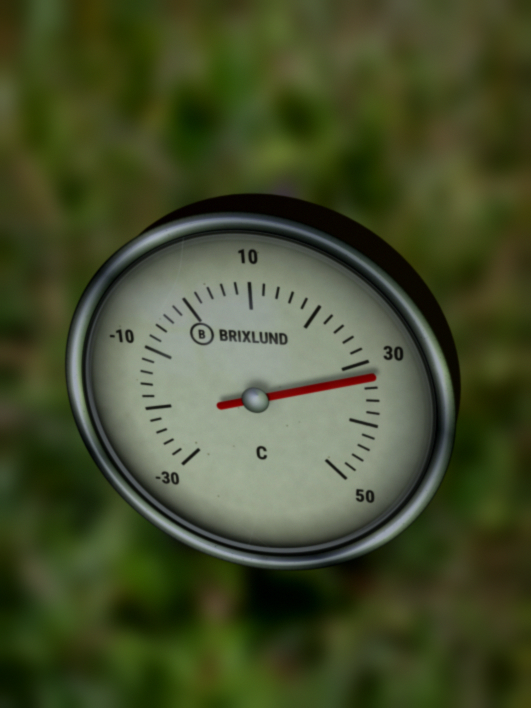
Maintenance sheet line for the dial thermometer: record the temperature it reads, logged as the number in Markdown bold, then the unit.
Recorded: **32** °C
